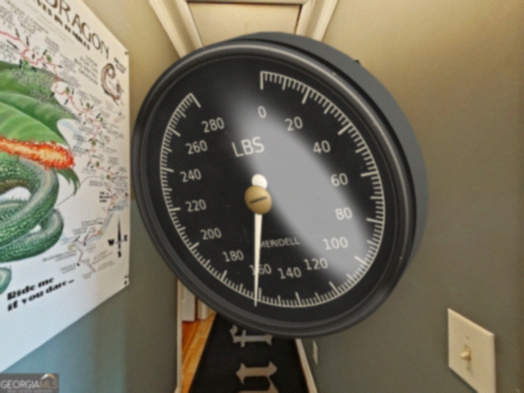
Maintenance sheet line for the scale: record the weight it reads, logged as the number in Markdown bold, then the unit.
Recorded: **160** lb
